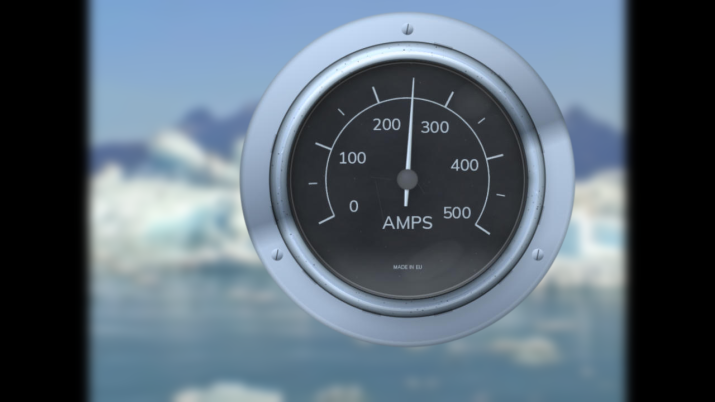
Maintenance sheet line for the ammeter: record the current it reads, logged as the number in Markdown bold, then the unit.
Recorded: **250** A
